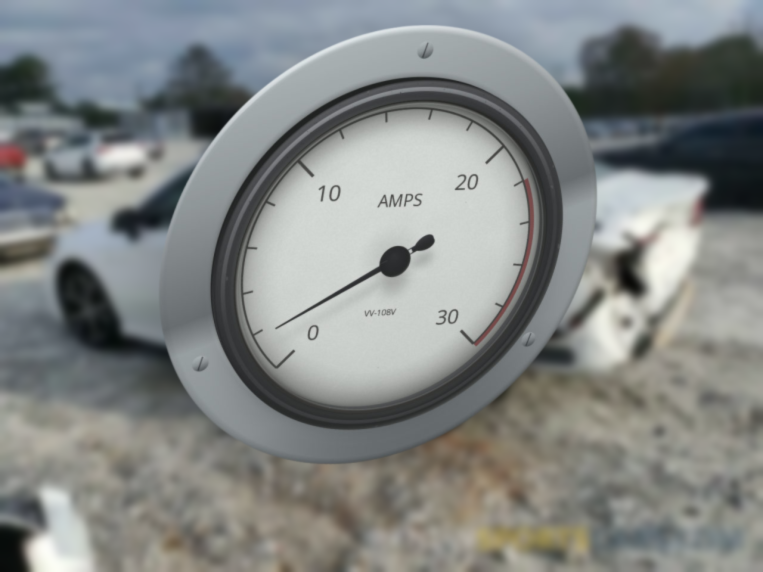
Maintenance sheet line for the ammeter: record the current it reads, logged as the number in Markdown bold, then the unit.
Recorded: **2** A
